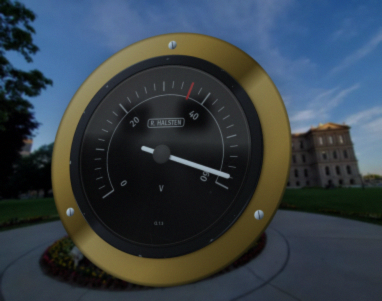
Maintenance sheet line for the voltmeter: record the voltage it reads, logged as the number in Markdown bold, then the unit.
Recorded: **58** V
